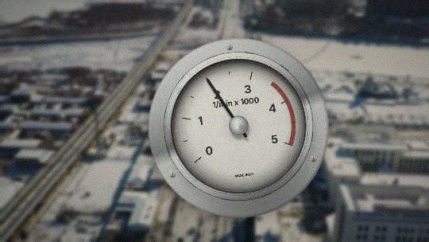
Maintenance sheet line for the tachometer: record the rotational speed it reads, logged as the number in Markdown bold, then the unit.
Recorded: **2000** rpm
